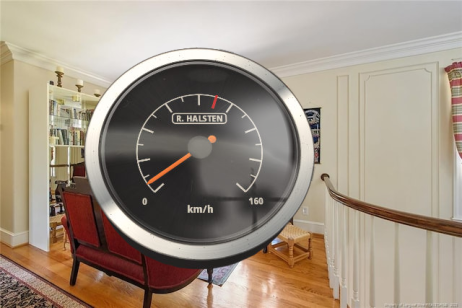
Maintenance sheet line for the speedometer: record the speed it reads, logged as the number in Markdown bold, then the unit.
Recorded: **5** km/h
